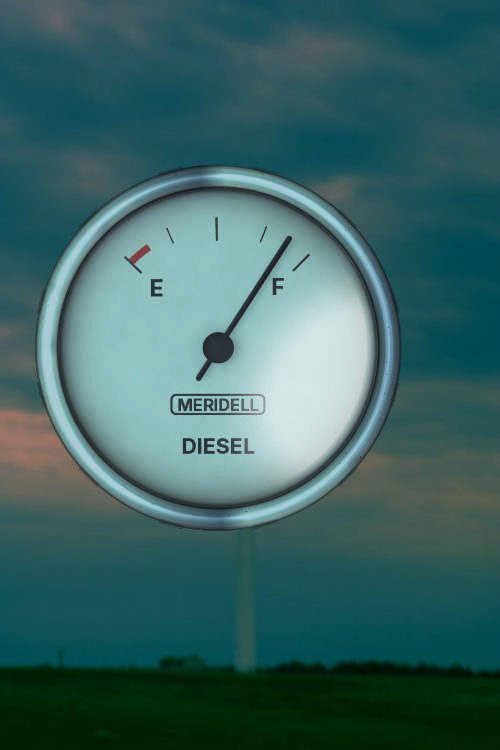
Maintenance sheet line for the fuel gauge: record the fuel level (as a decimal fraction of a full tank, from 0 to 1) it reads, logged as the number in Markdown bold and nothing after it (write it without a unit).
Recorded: **0.875**
